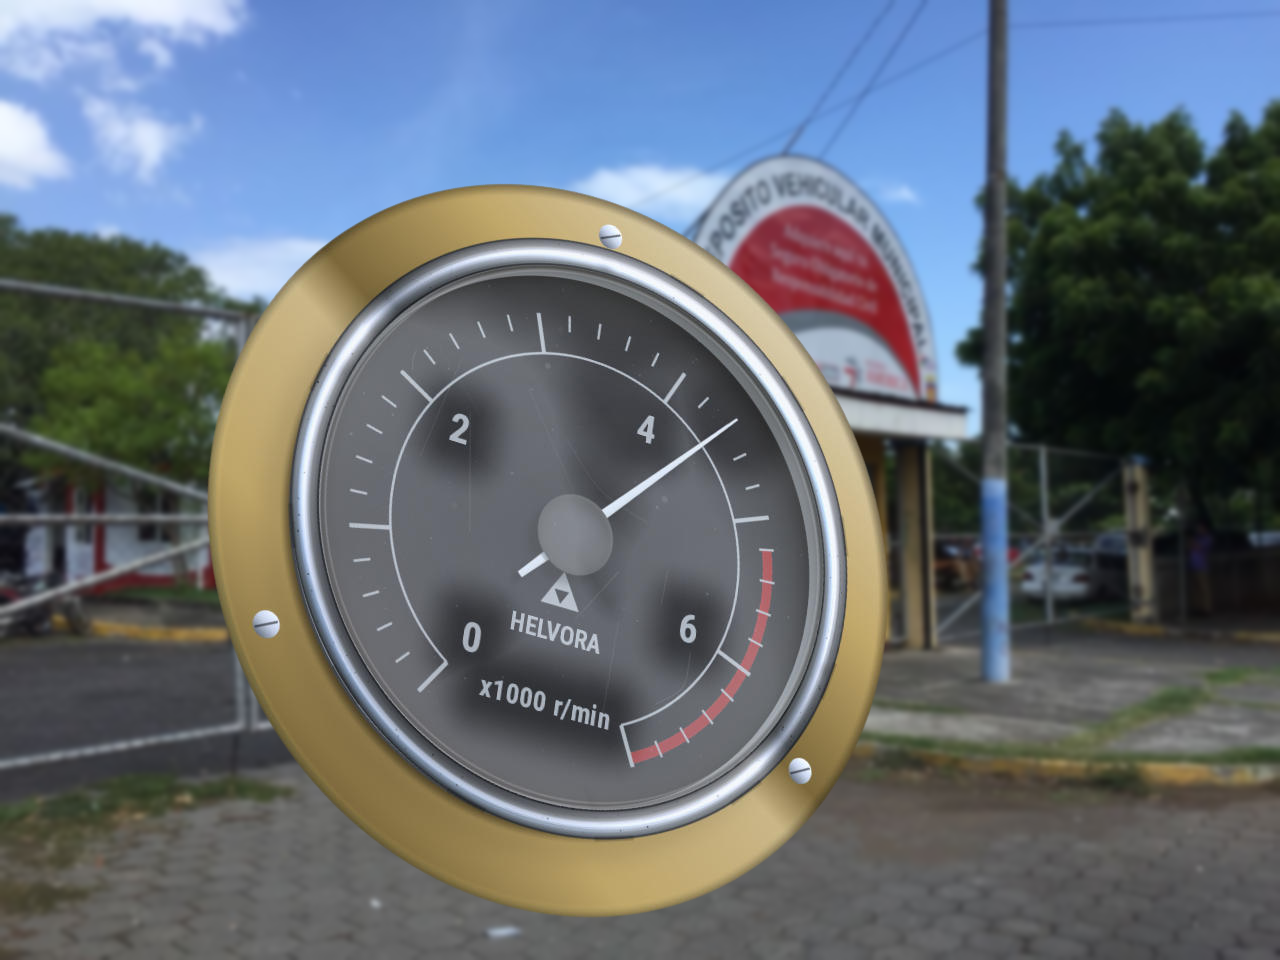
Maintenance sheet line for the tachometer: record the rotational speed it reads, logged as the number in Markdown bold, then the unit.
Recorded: **4400** rpm
